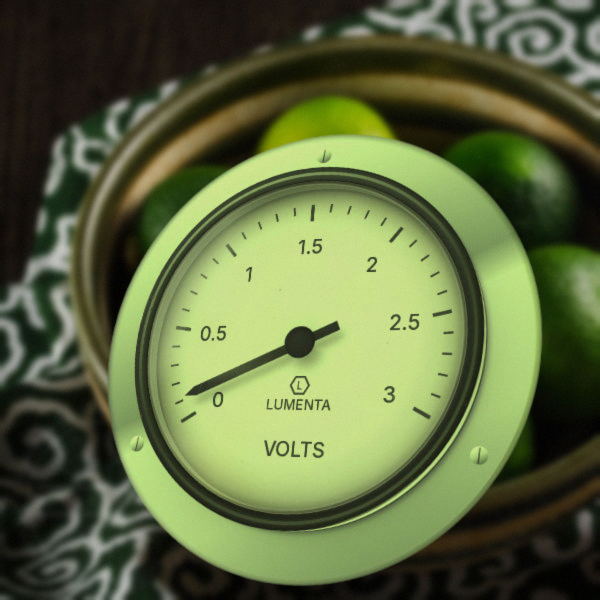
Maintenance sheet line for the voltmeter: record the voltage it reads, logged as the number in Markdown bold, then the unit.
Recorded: **0.1** V
